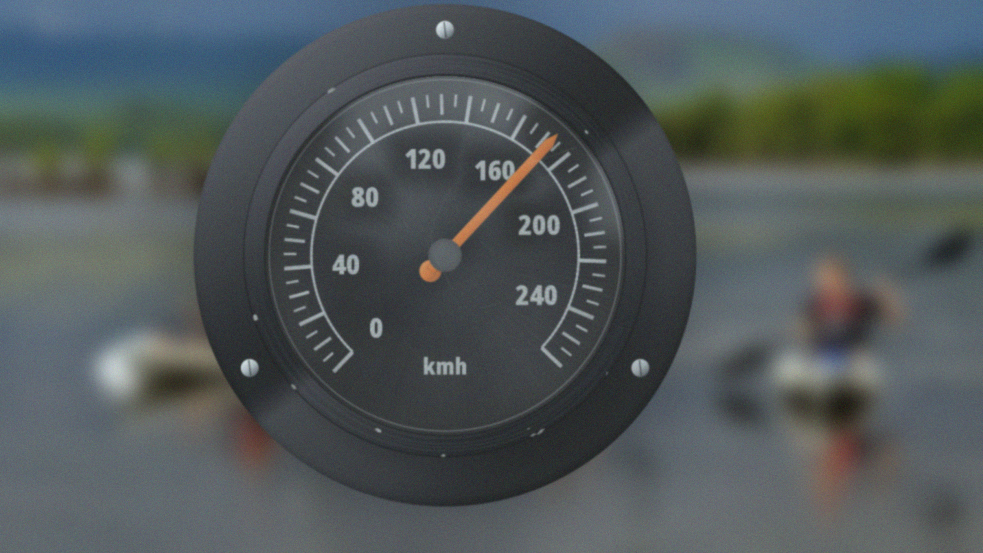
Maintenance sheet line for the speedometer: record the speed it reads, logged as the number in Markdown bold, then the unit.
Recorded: **172.5** km/h
